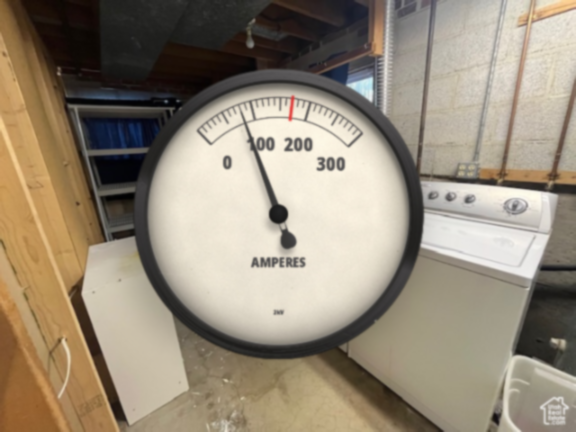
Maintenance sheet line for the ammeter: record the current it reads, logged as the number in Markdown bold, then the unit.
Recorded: **80** A
